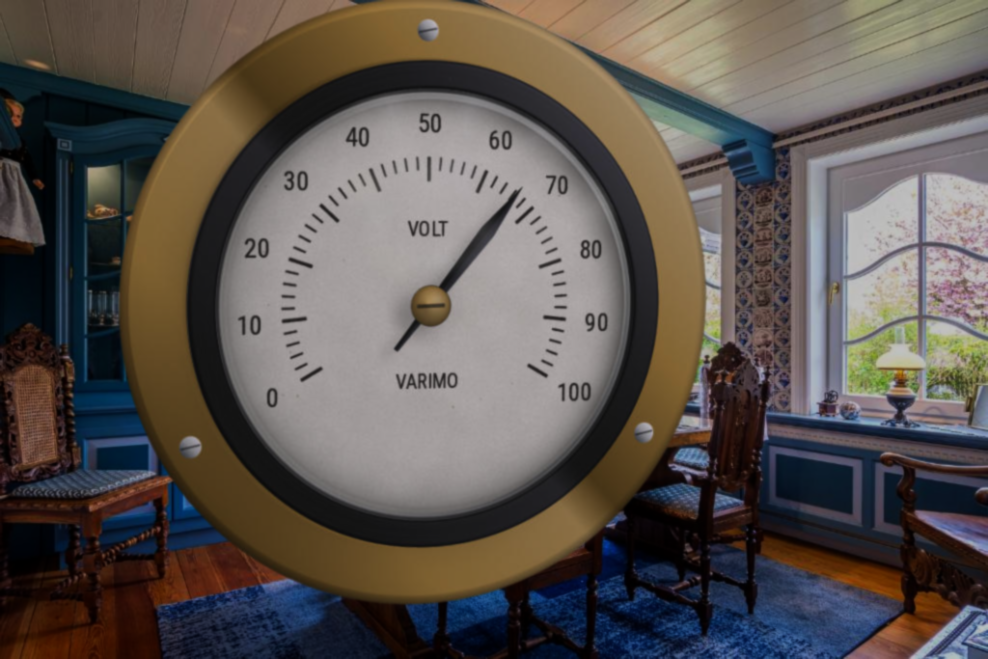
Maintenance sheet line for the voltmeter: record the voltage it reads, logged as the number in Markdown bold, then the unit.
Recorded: **66** V
